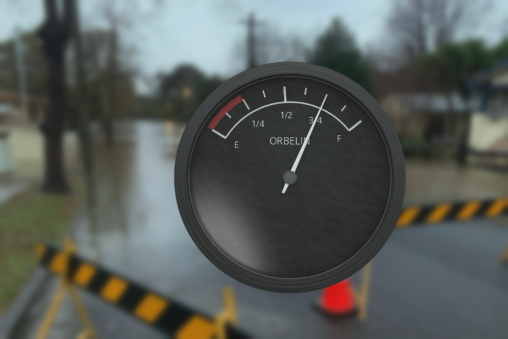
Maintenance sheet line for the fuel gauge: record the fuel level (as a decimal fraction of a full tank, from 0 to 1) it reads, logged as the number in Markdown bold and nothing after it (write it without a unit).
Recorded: **0.75**
